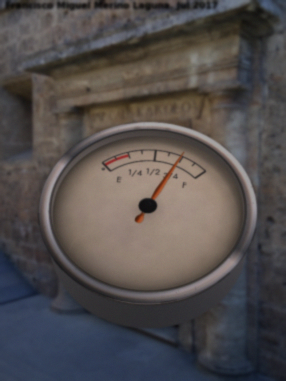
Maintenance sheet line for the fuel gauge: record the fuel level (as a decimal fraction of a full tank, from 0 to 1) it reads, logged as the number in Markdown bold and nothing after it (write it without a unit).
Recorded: **0.75**
